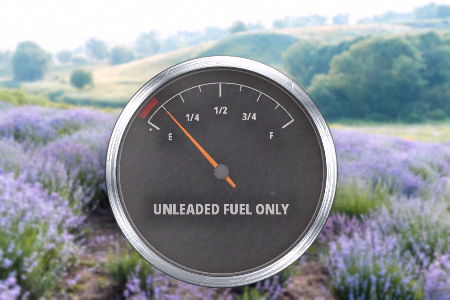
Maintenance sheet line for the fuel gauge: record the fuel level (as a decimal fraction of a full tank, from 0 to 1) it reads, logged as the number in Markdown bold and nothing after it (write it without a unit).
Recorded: **0.125**
